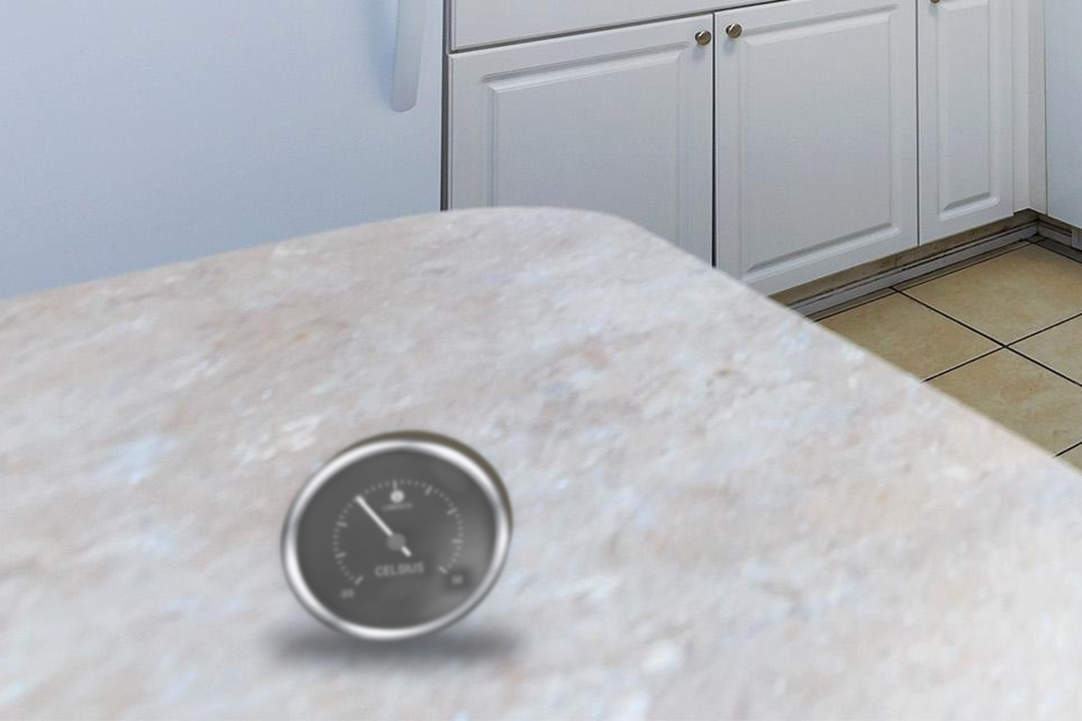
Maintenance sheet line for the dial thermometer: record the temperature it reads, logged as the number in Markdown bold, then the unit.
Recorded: **0** °C
